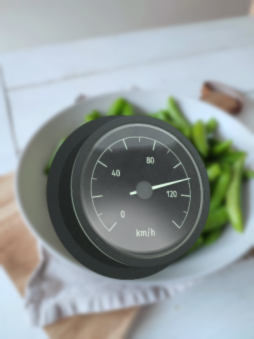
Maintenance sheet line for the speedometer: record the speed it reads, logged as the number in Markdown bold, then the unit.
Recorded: **110** km/h
